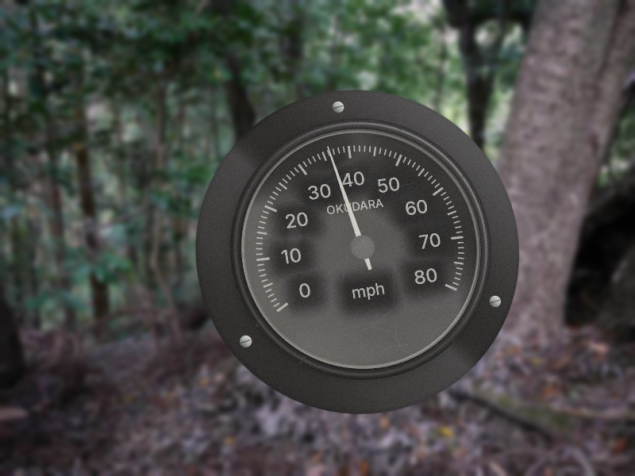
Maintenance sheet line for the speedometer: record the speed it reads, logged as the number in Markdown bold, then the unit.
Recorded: **36** mph
